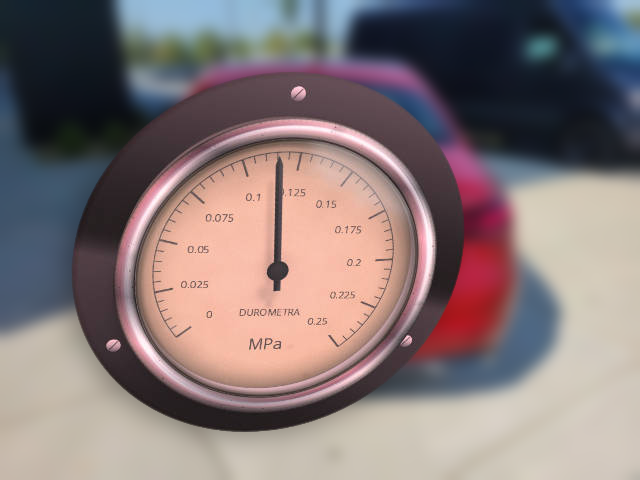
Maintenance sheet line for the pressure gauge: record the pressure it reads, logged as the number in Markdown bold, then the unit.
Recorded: **0.115** MPa
